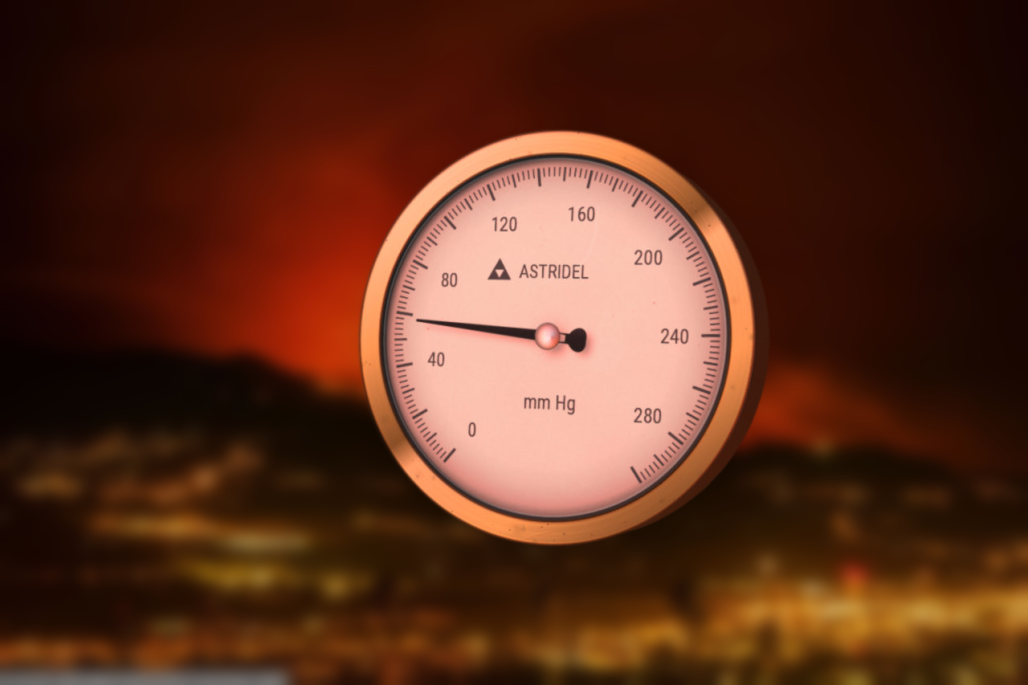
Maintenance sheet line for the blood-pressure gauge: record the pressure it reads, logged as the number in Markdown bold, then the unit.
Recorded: **58** mmHg
